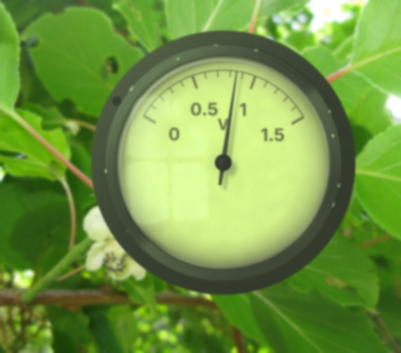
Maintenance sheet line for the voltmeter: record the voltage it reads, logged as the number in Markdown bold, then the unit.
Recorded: **0.85** V
